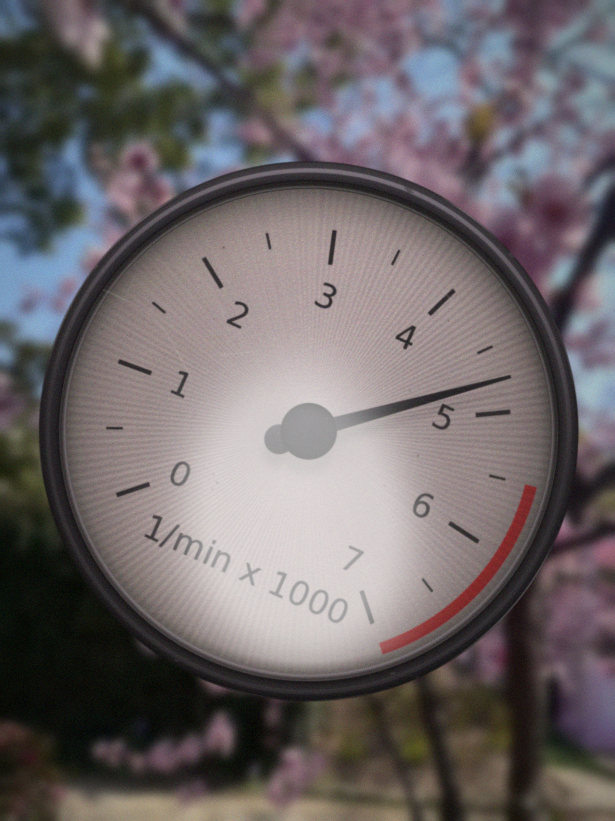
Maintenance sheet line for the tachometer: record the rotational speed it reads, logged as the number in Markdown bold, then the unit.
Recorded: **4750** rpm
